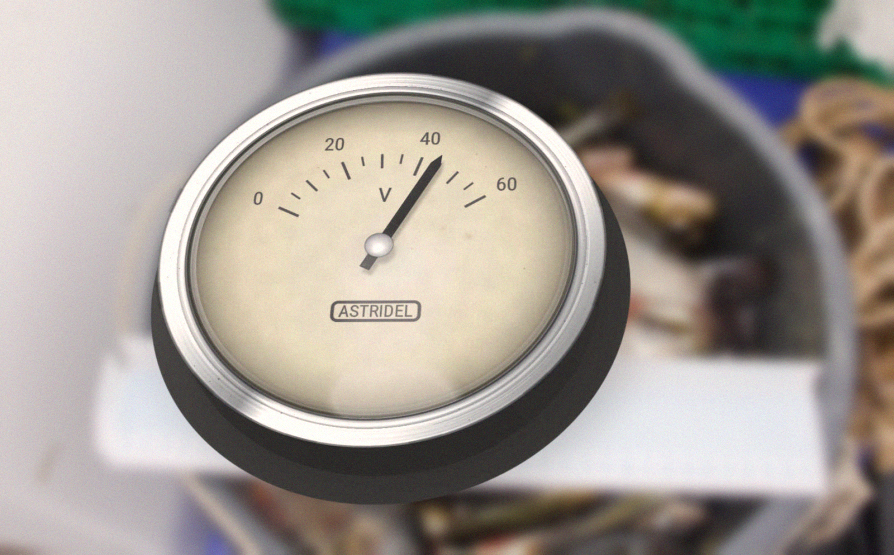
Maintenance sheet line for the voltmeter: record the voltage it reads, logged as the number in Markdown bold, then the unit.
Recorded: **45** V
